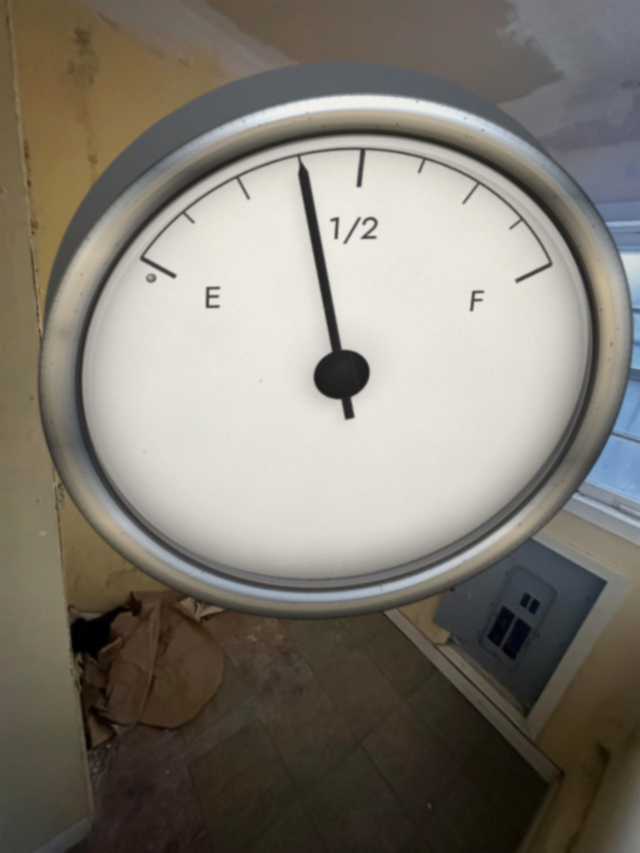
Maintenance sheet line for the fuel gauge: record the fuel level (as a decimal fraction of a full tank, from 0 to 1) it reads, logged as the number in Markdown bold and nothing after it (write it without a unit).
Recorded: **0.375**
